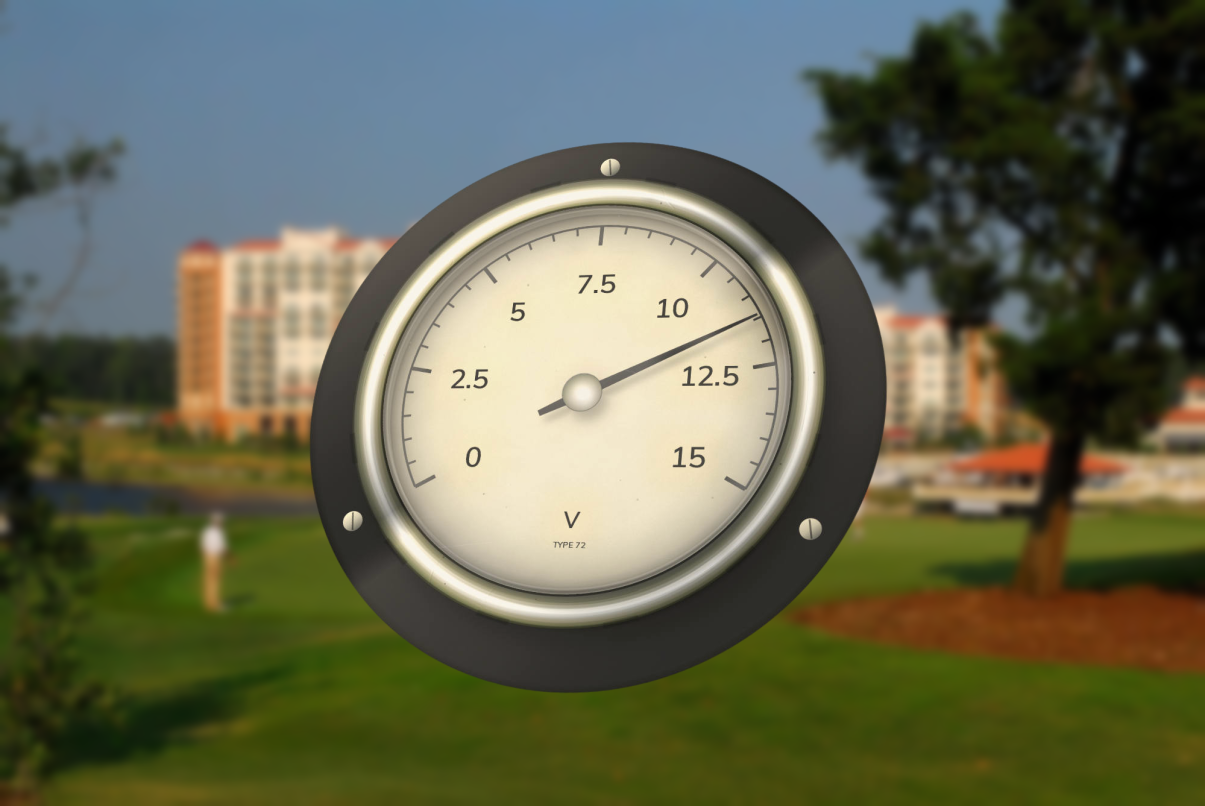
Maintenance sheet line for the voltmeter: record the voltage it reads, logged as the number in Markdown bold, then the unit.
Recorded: **11.5** V
